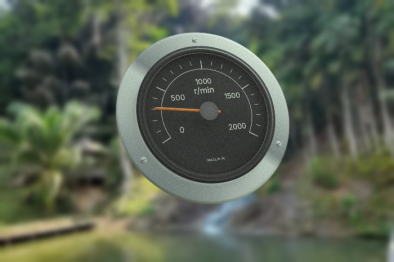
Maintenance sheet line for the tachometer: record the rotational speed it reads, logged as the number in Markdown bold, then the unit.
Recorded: **300** rpm
